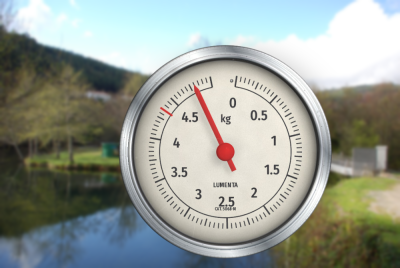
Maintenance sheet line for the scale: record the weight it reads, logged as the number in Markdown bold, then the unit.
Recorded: **4.8** kg
